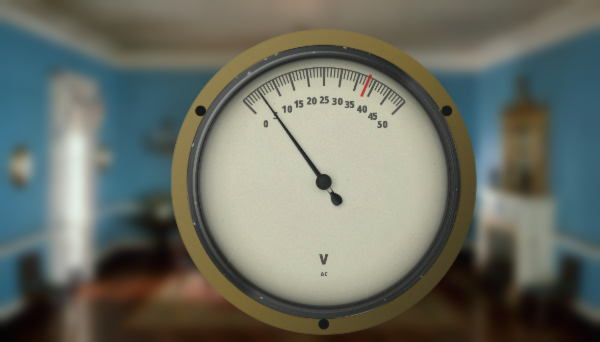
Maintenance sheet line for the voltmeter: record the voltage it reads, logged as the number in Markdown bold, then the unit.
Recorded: **5** V
